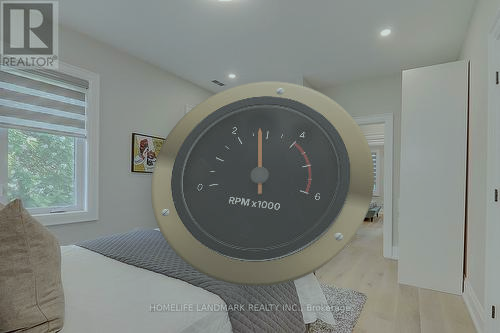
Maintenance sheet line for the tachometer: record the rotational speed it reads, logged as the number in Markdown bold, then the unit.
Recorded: **2750** rpm
